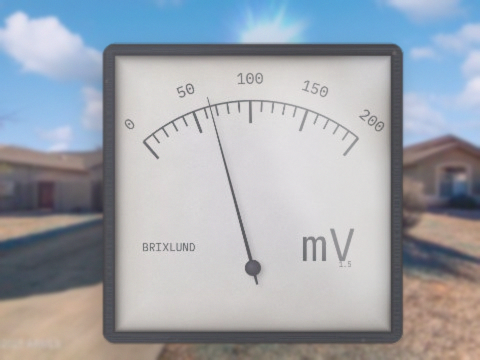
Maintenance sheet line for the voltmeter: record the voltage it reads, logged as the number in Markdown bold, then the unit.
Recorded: **65** mV
